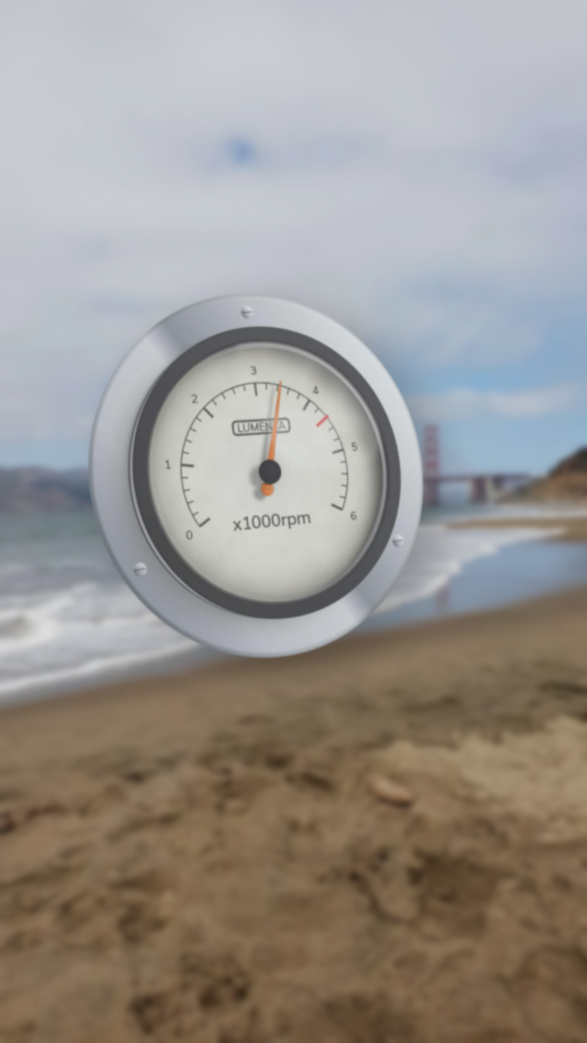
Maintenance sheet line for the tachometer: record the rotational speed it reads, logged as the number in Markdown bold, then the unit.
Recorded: **3400** rpm
